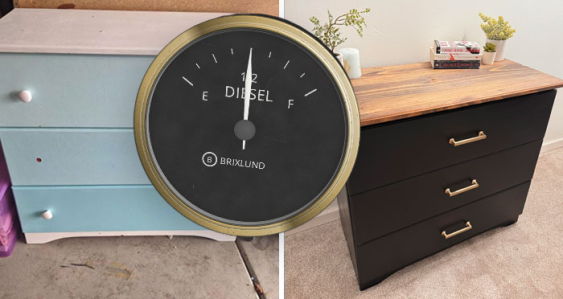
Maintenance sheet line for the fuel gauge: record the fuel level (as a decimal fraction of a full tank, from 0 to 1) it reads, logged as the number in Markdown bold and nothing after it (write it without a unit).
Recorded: **0.5**
